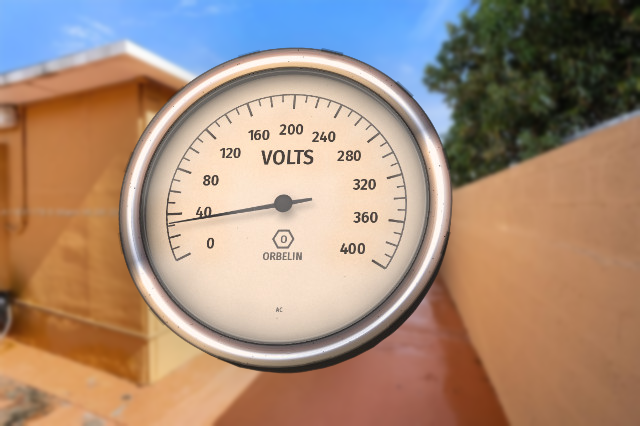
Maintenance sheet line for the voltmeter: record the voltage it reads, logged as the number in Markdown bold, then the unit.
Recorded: **30** V
